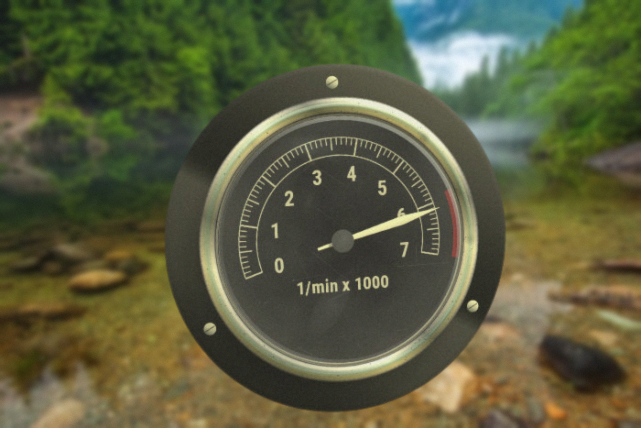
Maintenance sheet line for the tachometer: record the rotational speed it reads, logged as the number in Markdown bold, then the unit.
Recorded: **6100** rpm
